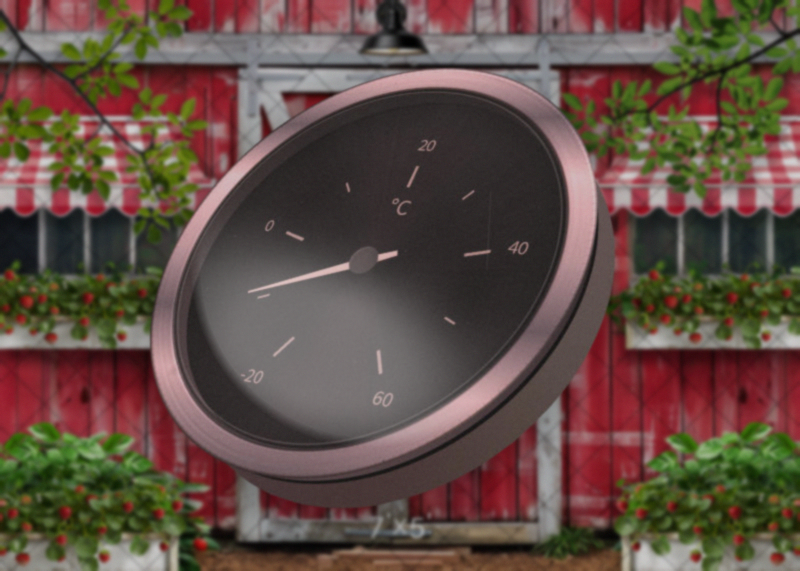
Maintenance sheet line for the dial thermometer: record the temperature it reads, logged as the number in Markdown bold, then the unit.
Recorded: **-10** °C
